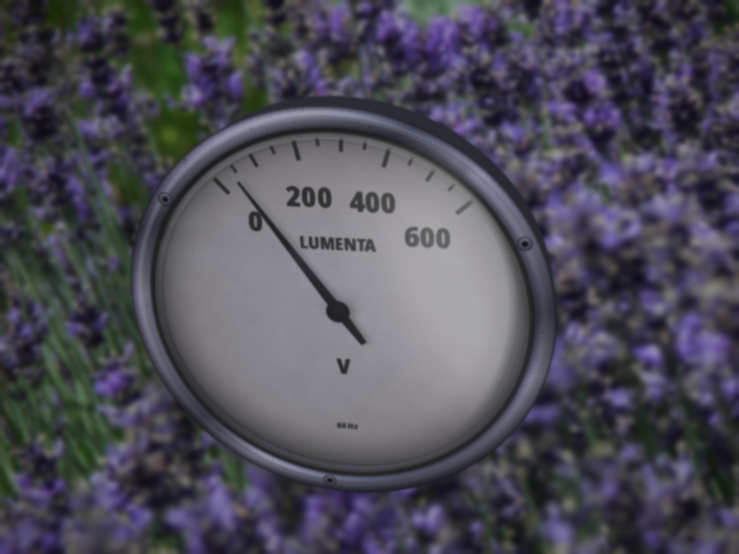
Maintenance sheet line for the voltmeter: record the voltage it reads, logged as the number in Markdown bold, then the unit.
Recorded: **50** V
